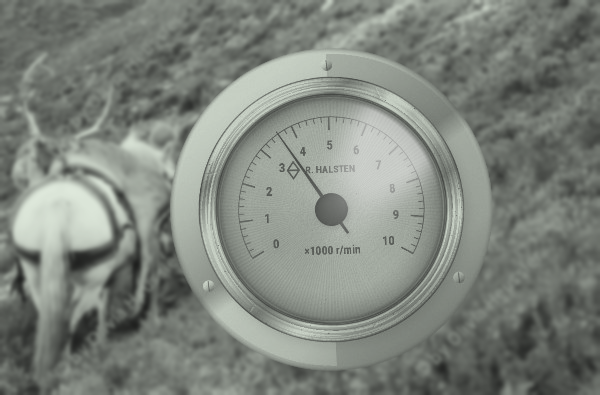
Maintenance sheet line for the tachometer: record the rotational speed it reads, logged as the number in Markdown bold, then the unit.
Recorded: **3600** rpm
